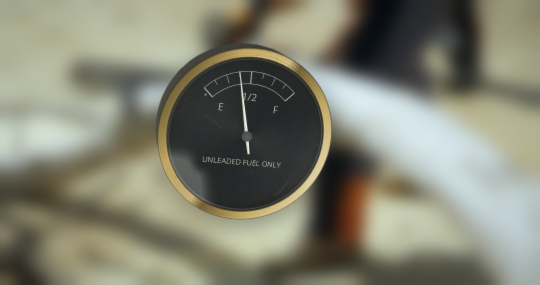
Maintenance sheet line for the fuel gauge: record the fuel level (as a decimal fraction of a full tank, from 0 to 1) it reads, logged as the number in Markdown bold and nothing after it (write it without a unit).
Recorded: **0.375**
